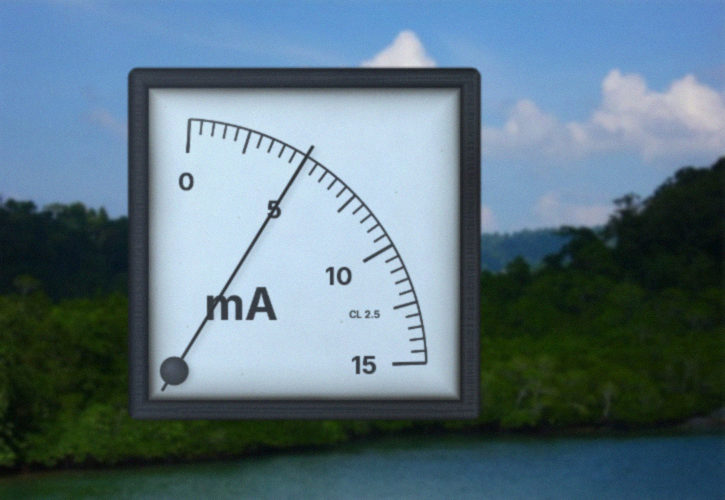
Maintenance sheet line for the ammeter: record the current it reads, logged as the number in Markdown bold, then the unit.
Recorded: **5** mA
